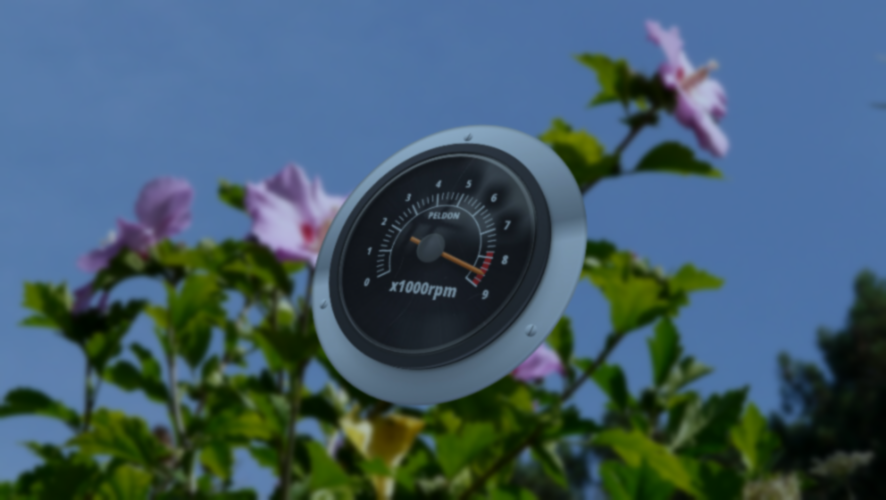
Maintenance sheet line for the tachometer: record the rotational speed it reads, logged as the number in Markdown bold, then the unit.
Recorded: **8600** rpm
